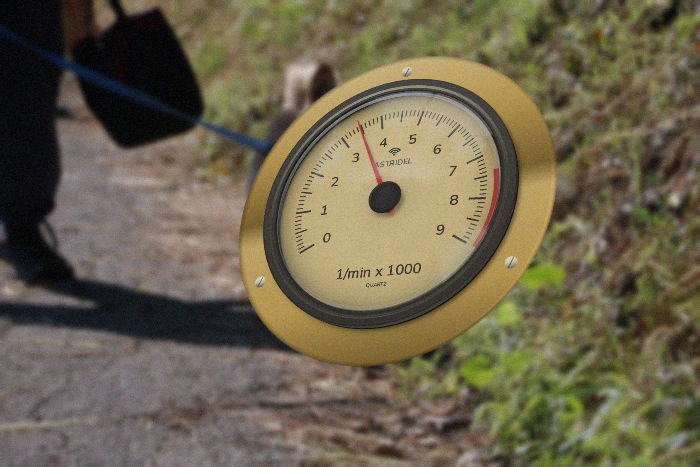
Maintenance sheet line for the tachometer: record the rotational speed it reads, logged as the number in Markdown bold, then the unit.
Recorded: **3500** rpm
